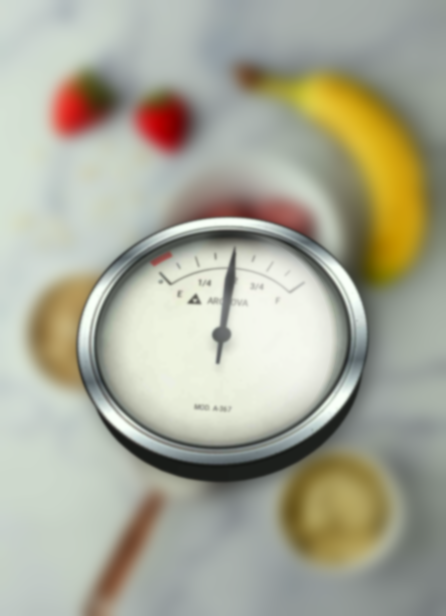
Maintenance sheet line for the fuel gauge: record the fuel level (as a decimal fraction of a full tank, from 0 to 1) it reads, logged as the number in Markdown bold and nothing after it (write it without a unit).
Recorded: **0.5**
